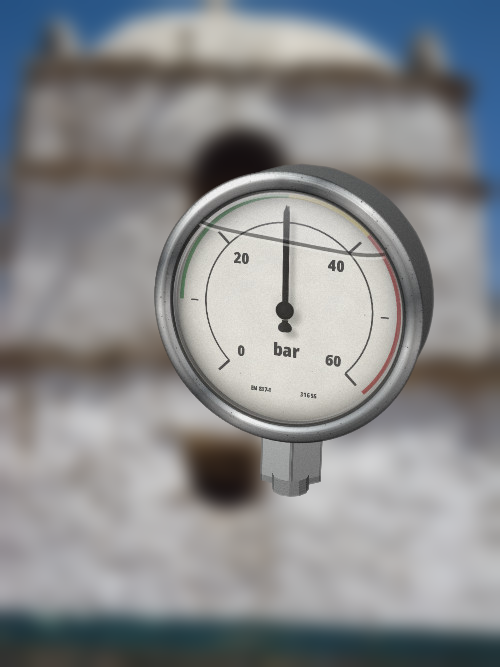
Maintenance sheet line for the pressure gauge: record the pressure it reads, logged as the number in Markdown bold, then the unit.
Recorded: **30** bar
